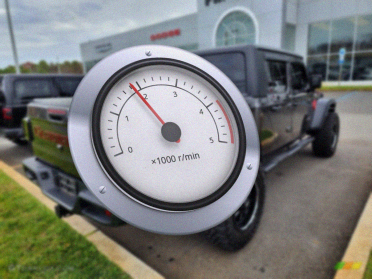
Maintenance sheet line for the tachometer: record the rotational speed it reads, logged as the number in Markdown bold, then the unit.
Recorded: **1800** rpm
